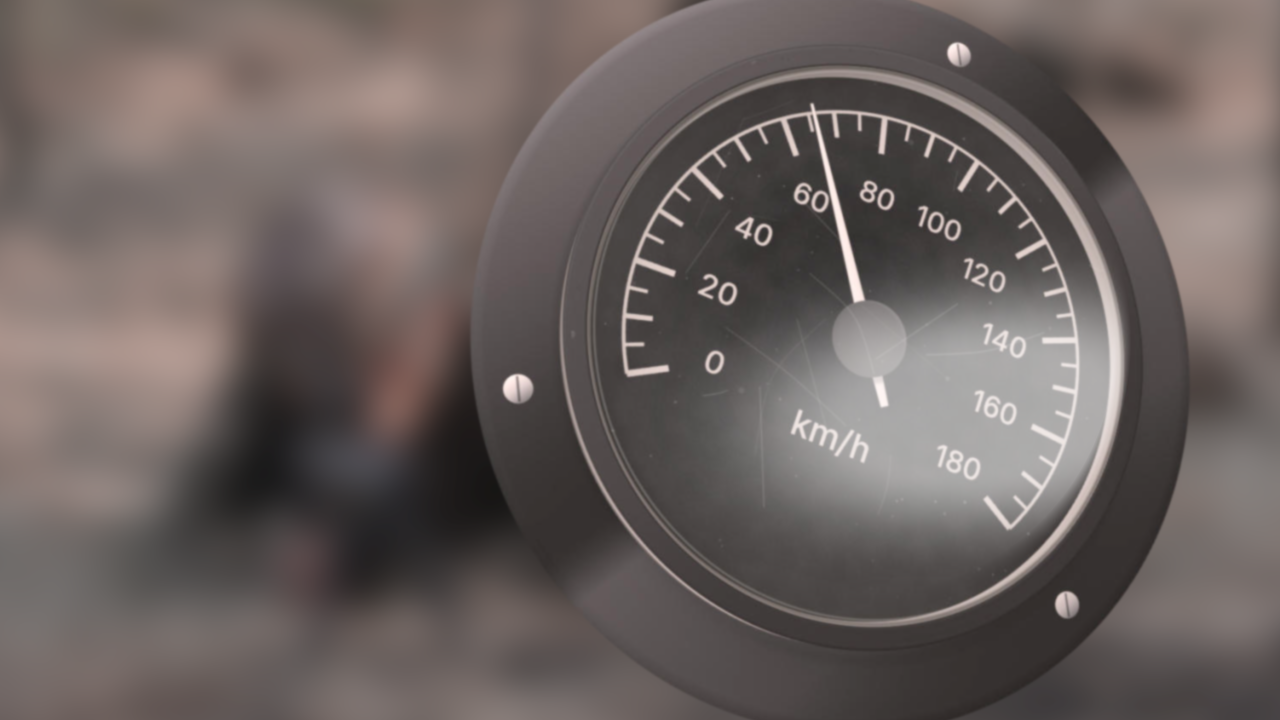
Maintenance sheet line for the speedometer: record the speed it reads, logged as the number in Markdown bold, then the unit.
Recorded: **65** km/h
